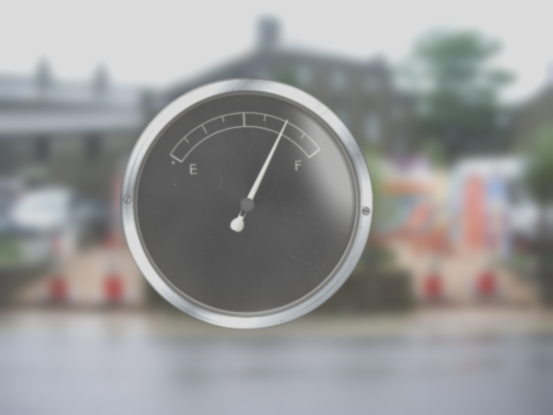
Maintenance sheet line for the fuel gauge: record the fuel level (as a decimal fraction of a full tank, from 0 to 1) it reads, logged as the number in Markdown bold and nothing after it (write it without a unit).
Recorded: **0.75**
